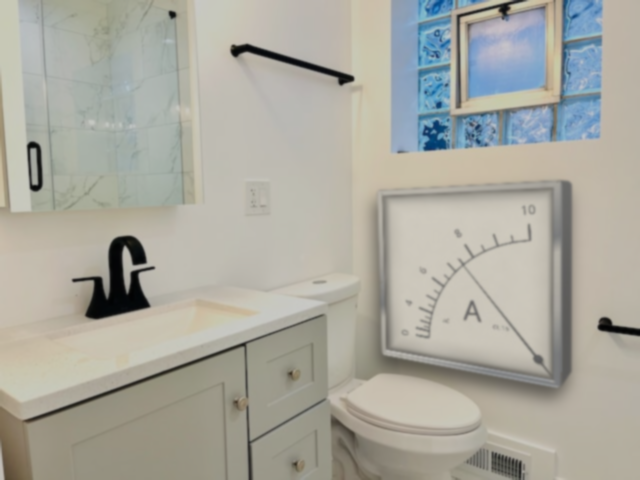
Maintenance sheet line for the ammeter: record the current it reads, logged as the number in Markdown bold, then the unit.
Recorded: **7.5** A
